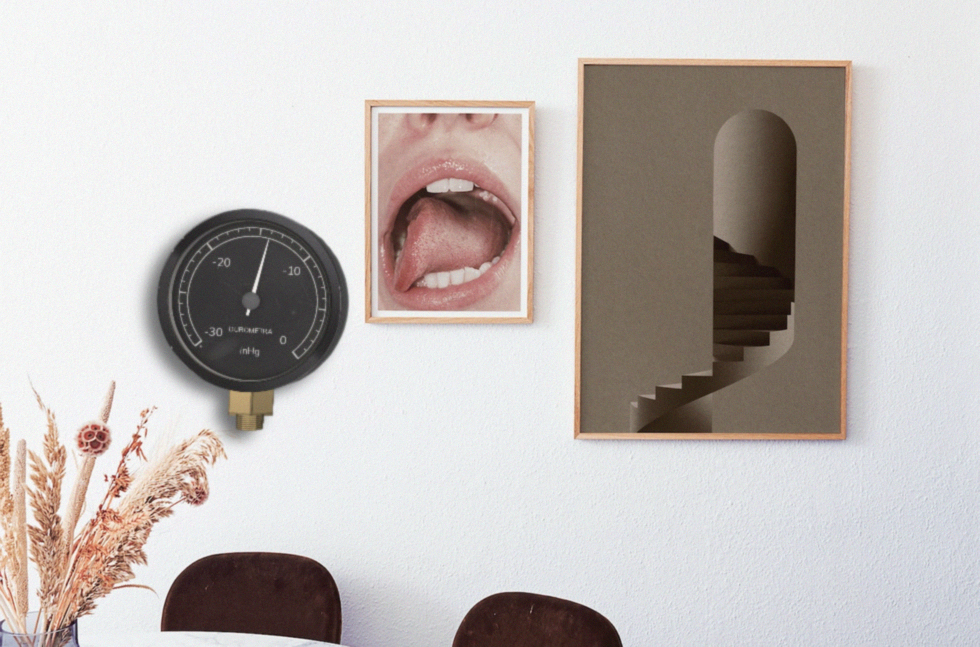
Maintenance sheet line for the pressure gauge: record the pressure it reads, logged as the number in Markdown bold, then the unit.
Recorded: **-14** inHg
